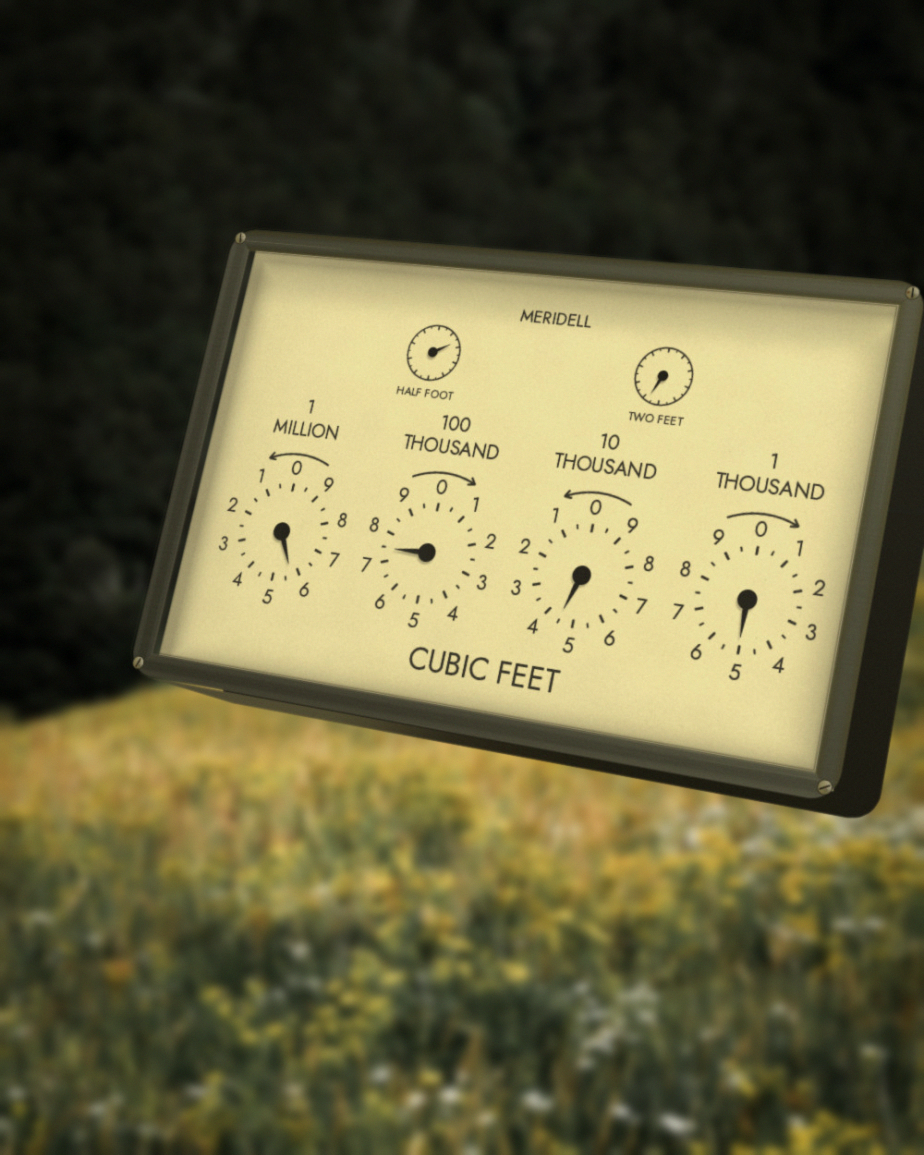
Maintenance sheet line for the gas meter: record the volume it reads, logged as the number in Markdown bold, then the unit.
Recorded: **574500** ft³
